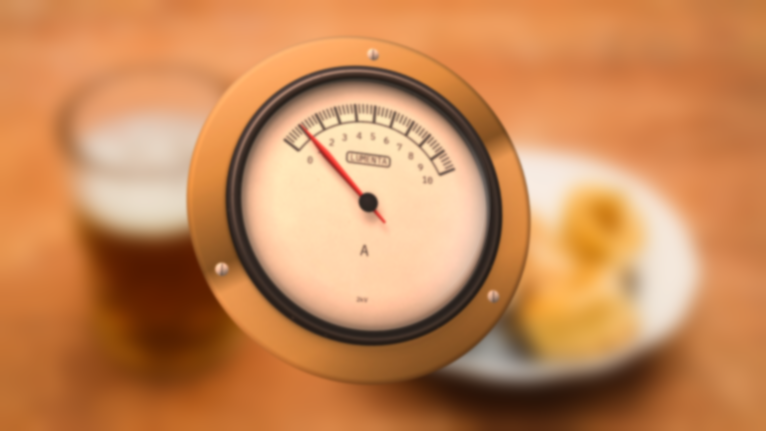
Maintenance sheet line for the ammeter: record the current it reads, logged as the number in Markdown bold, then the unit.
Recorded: **1** A
